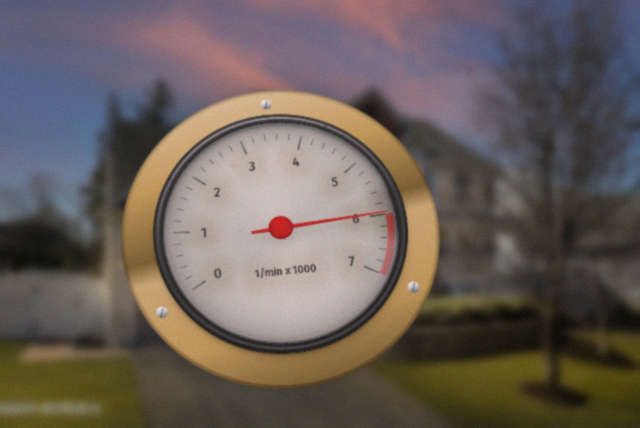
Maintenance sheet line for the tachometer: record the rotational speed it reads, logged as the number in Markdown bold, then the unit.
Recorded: **6000** rpm
